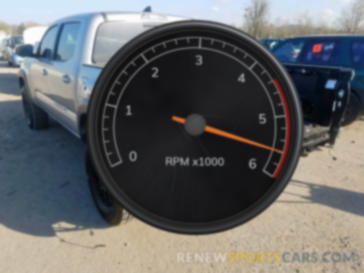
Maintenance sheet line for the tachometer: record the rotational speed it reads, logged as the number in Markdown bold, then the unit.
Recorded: **5600** rpm
